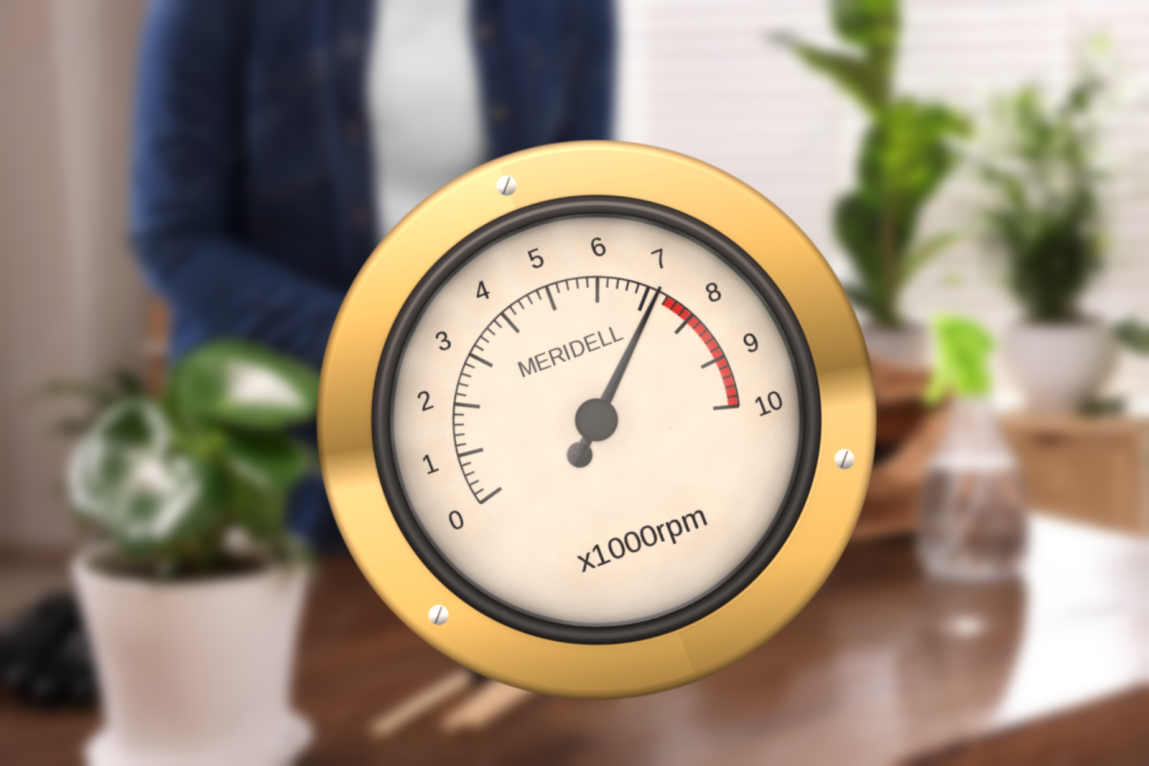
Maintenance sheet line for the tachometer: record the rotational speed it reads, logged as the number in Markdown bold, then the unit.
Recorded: **7200** rpm
